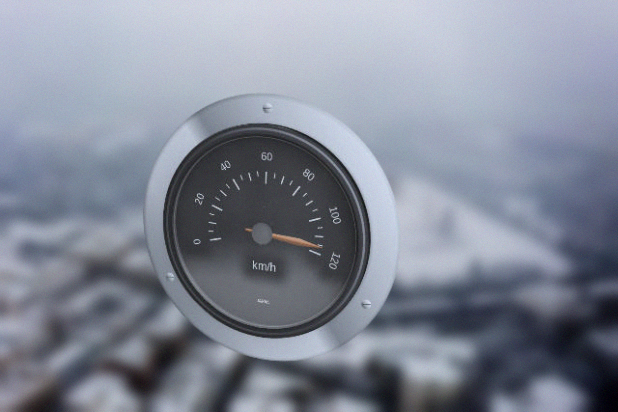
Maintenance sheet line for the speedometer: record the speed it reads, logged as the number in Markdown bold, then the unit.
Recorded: **115** km/h
